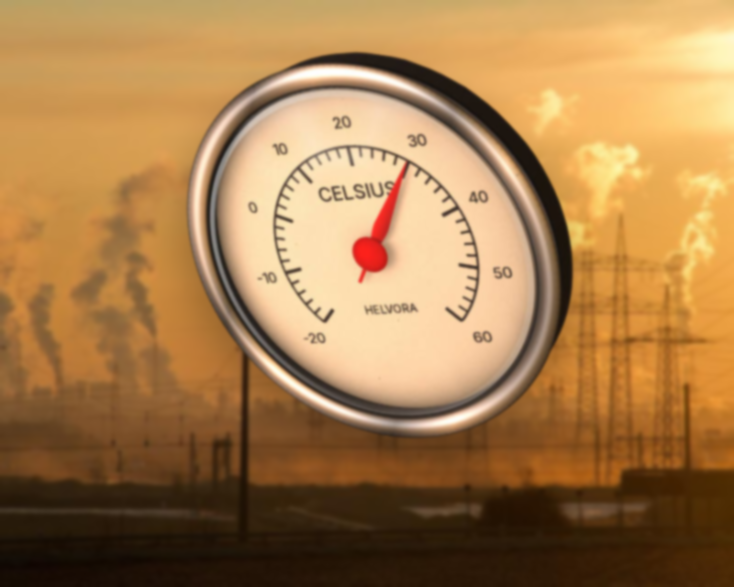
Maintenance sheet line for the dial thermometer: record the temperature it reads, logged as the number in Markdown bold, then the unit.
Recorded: **30** °C
